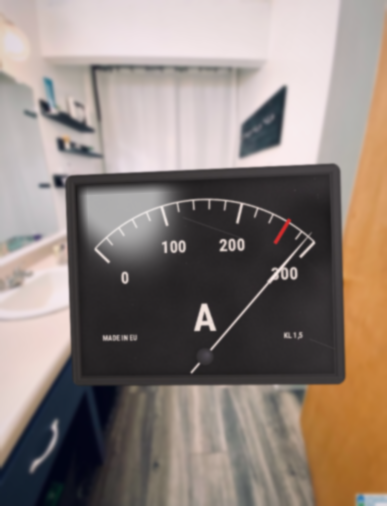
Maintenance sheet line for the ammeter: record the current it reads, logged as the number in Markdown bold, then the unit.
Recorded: **290** A
